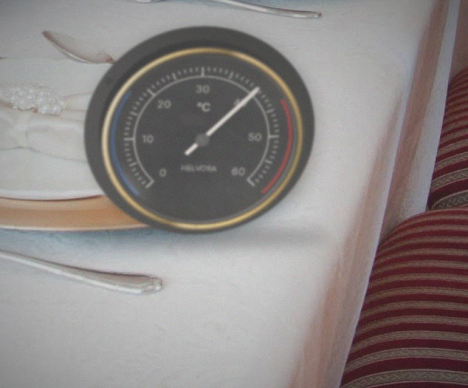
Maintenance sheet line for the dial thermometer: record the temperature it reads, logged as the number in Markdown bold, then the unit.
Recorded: **40** °C
